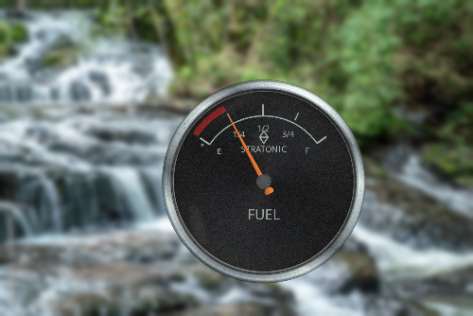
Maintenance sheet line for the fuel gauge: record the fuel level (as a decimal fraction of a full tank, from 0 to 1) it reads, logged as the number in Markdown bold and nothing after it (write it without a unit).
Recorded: **0.25**
